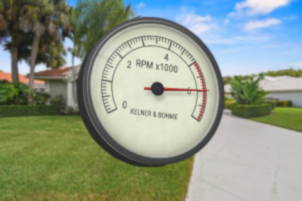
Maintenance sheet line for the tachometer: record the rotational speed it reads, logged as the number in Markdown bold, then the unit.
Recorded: **6000** rpm
